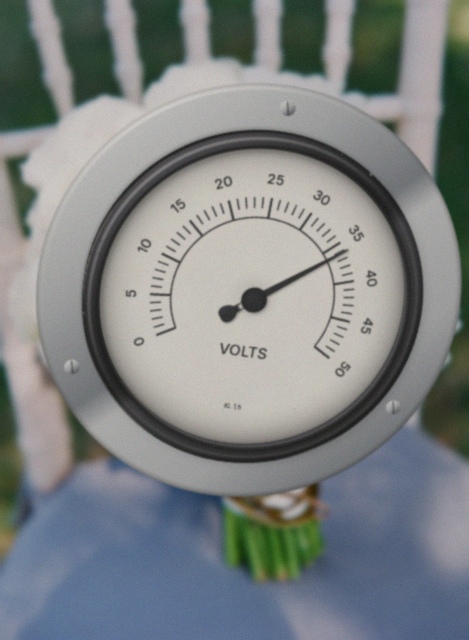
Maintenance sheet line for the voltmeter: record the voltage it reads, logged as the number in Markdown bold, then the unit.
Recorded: **36** V
